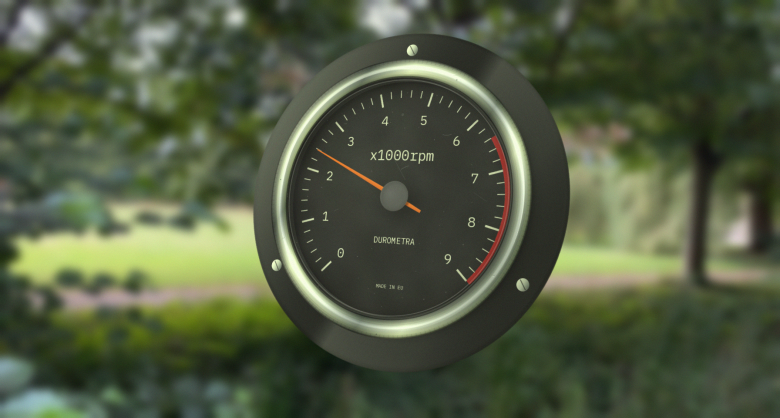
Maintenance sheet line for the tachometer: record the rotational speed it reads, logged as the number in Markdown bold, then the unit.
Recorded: **2400** rpm
